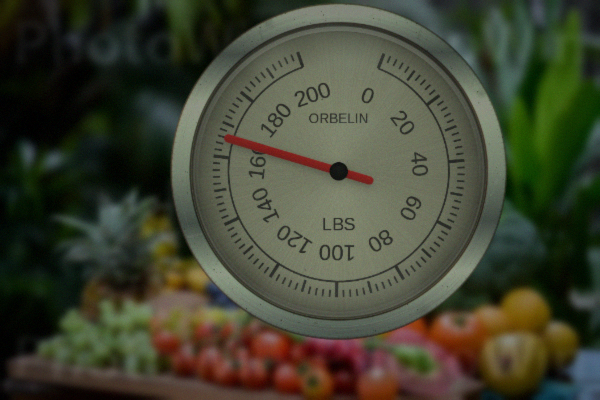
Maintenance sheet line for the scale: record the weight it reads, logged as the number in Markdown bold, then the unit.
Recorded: **166** lb
